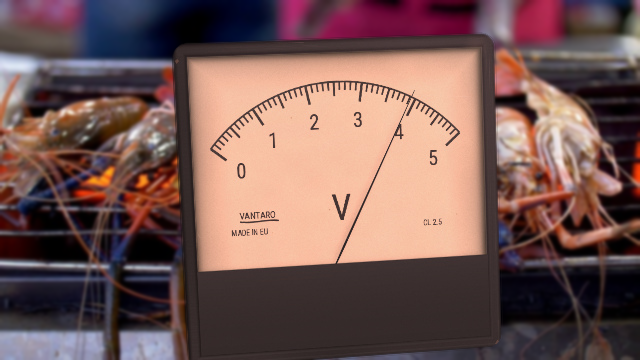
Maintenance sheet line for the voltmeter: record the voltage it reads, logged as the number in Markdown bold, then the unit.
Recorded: **3.9** V
